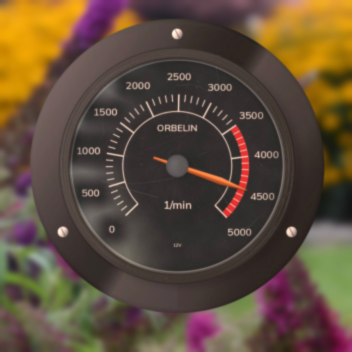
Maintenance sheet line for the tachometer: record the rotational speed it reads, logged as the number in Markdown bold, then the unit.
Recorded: **4500** rpm
